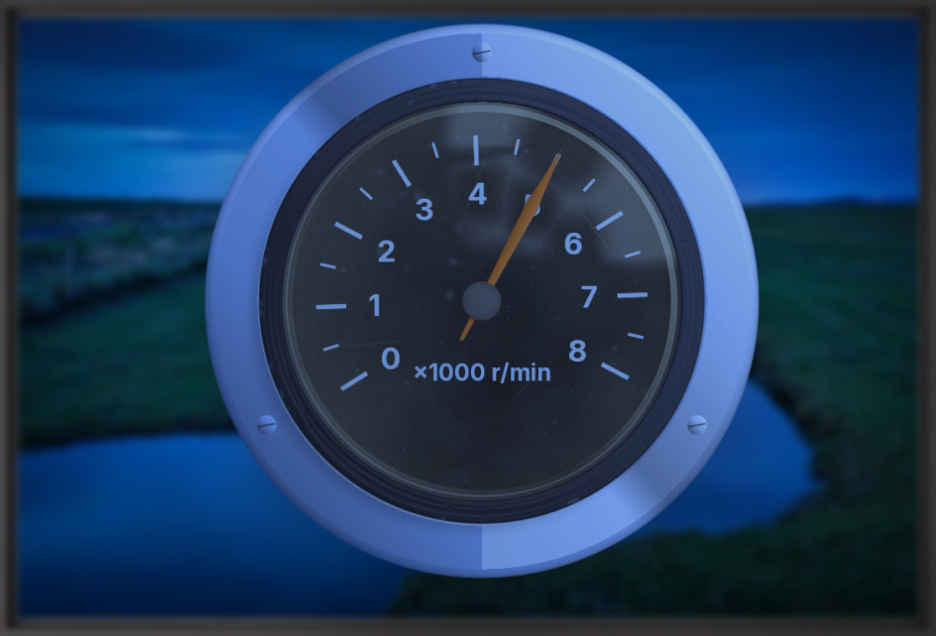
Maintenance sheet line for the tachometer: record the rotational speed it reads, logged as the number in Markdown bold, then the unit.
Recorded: **5000** rpm
